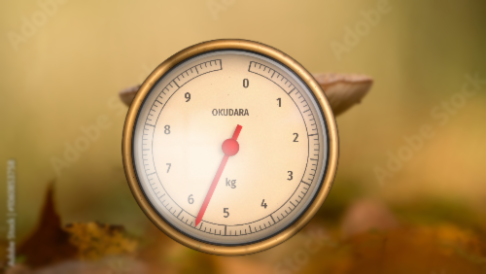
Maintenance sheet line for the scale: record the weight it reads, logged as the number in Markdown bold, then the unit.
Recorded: **5.6** kg
